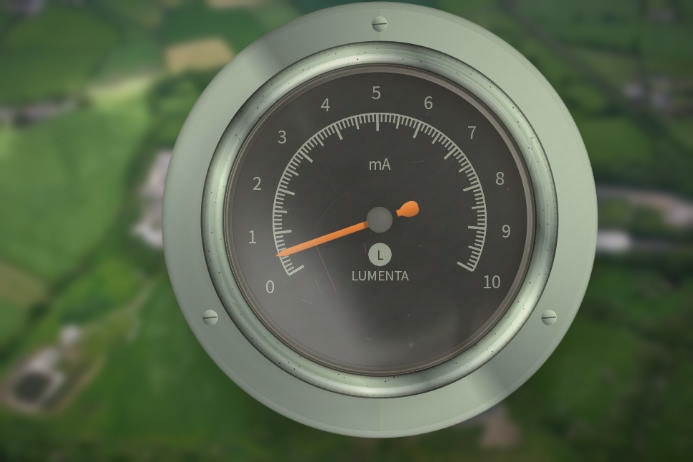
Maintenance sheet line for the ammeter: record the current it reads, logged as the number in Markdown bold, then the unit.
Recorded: **0.5** mA
